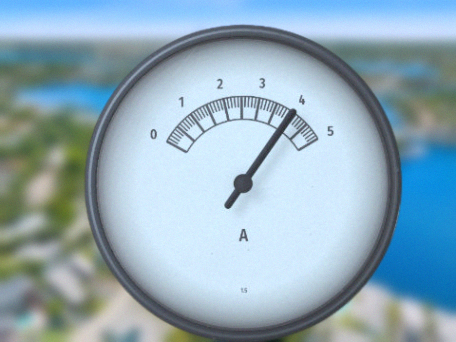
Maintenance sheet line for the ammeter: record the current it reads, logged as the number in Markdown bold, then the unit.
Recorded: **4** A
